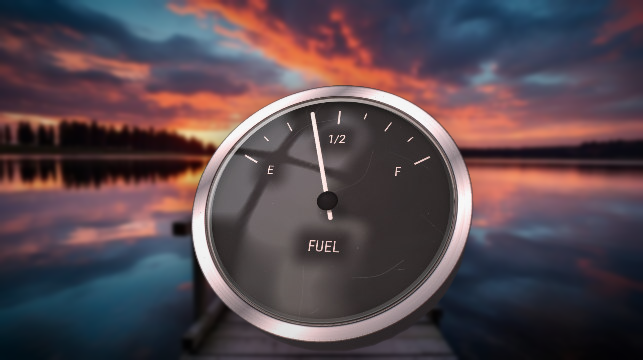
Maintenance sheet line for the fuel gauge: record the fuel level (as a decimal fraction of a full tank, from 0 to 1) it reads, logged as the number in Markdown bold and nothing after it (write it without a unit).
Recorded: **0.375**
